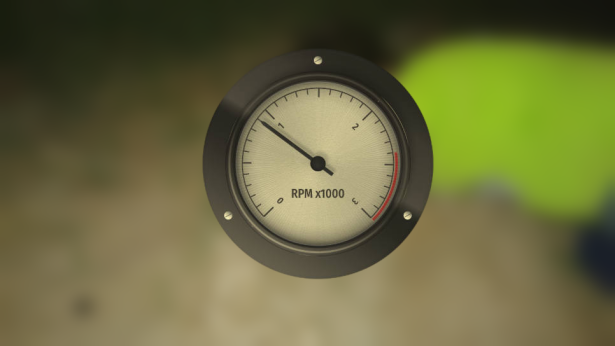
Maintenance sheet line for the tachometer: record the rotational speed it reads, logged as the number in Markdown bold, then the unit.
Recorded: **900** rpm
